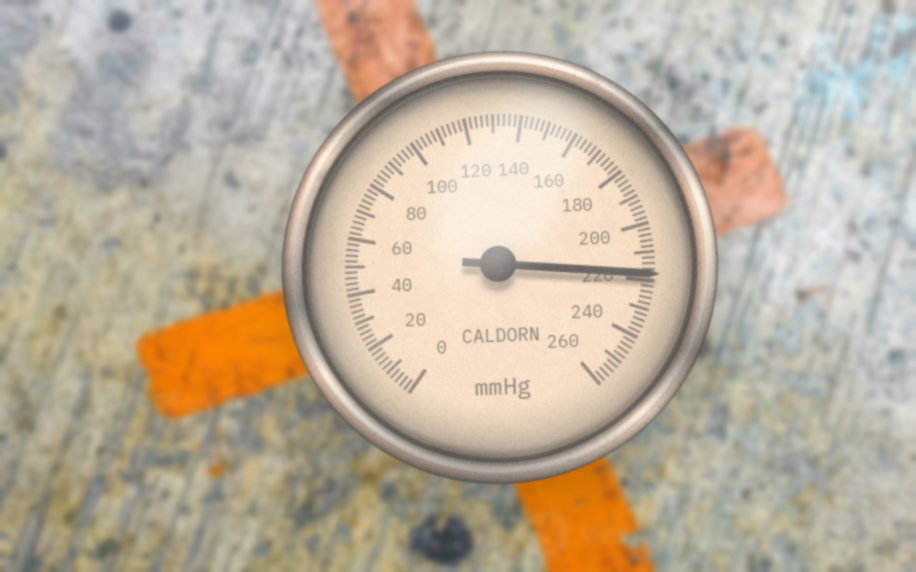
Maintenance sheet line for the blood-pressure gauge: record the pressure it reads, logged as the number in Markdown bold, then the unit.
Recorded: **218** mmHg
